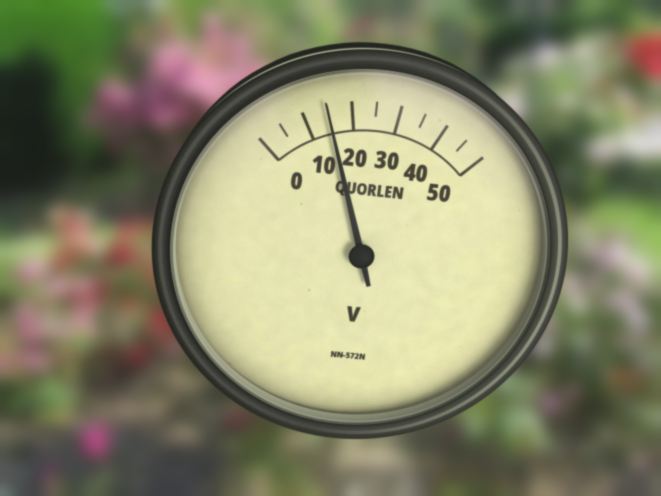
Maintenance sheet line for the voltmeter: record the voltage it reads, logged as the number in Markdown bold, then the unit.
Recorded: **15** V
